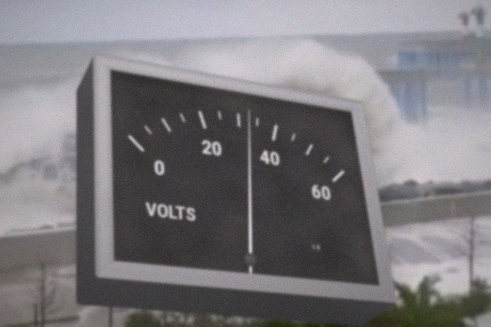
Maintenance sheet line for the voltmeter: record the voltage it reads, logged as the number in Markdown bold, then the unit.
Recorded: **32.5** V
